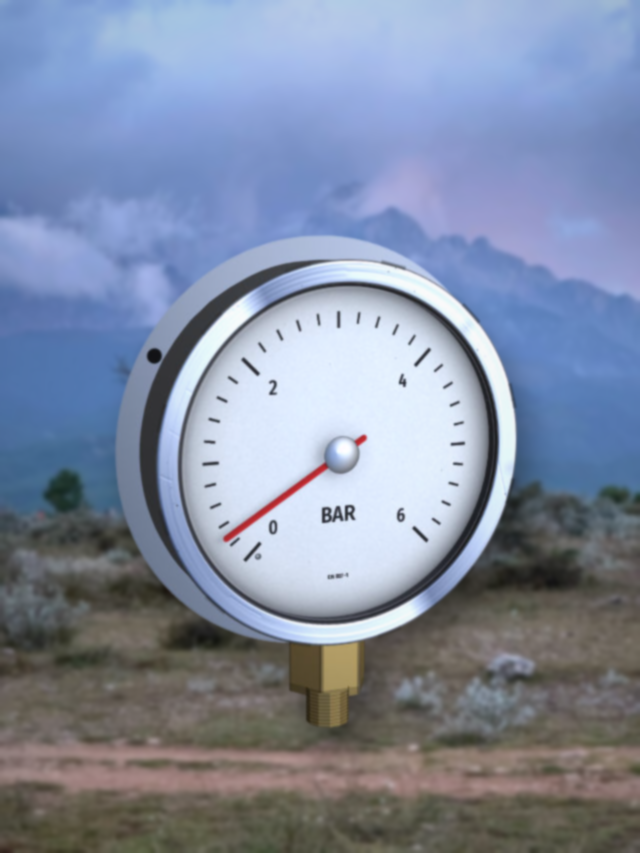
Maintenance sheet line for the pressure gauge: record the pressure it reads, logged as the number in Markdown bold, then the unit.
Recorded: **0.3** bar
